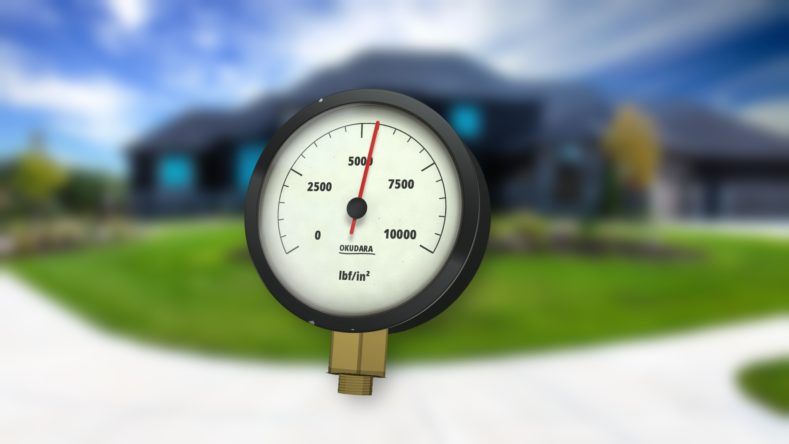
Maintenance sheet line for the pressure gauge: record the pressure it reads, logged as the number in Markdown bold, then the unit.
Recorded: **5500** psi
